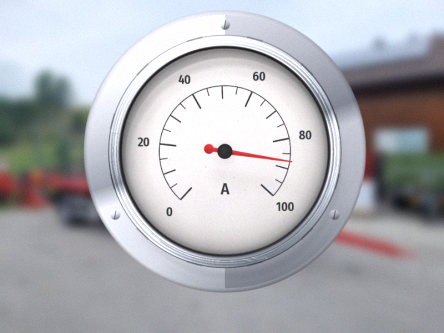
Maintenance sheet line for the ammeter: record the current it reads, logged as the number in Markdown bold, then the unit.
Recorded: **87.5** A
